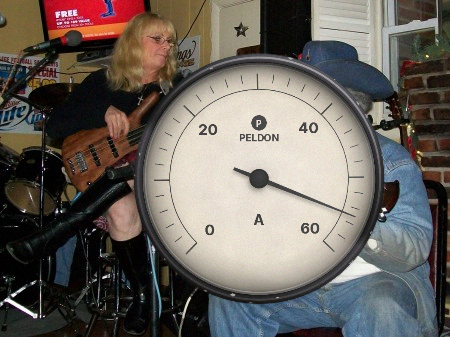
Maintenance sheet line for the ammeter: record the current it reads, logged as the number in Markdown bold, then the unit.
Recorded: **55** A
